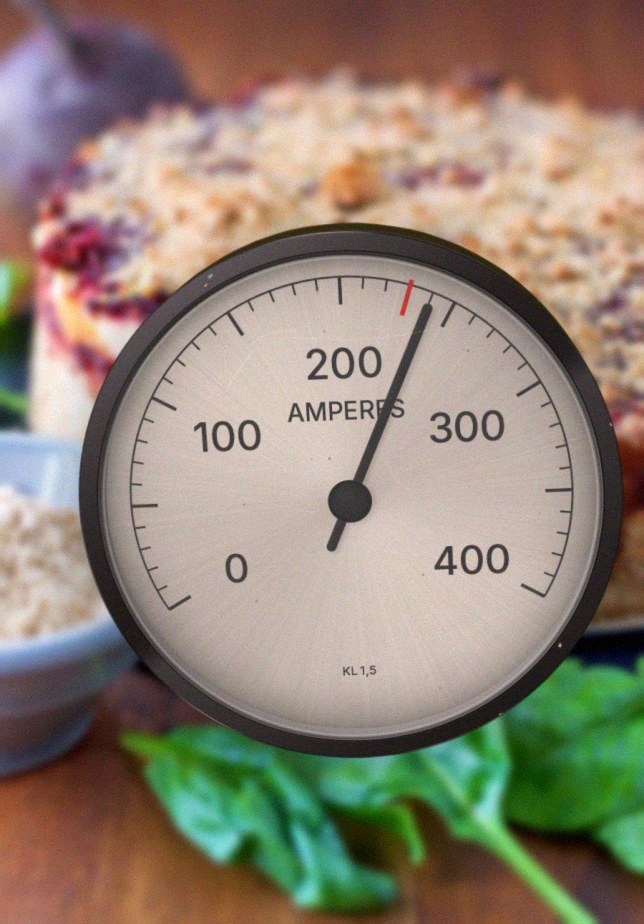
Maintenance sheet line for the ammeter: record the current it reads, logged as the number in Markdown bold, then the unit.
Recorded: **240** A
